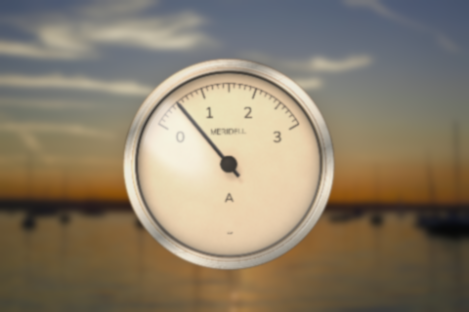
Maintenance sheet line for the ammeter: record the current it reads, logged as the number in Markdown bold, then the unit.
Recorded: **0.5** A
